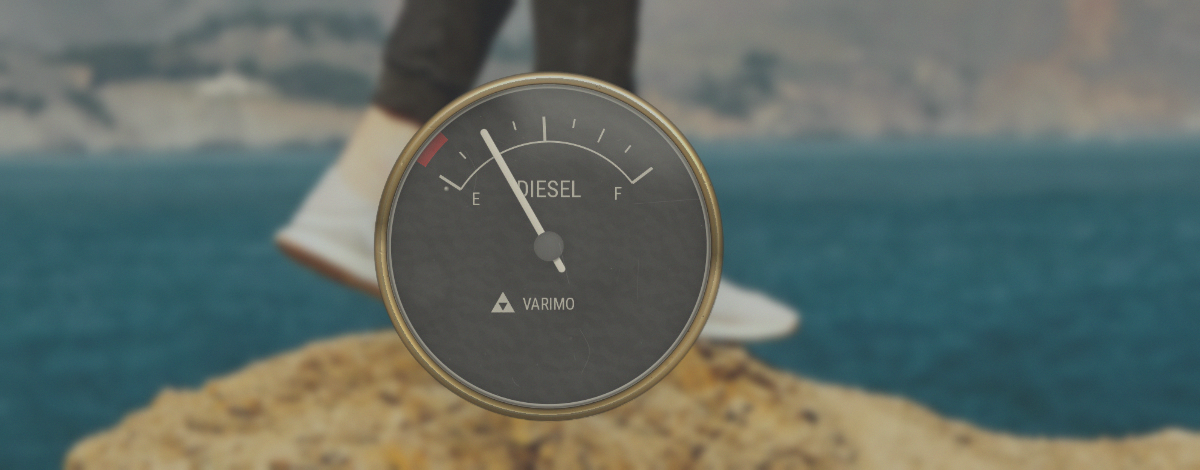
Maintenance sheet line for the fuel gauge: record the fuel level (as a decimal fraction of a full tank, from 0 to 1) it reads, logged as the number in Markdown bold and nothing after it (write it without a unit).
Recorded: **0.25**
